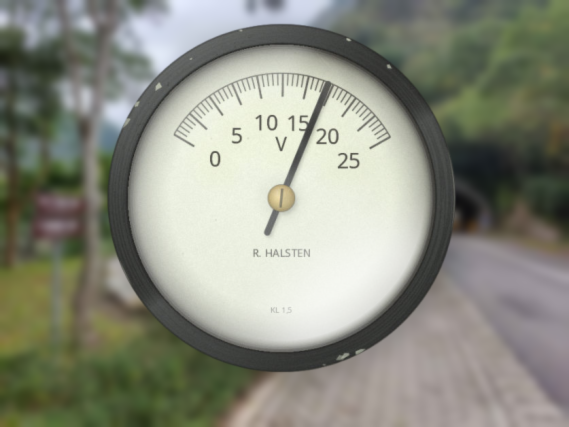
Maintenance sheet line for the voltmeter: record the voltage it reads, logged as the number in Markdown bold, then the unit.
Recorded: **17** V
